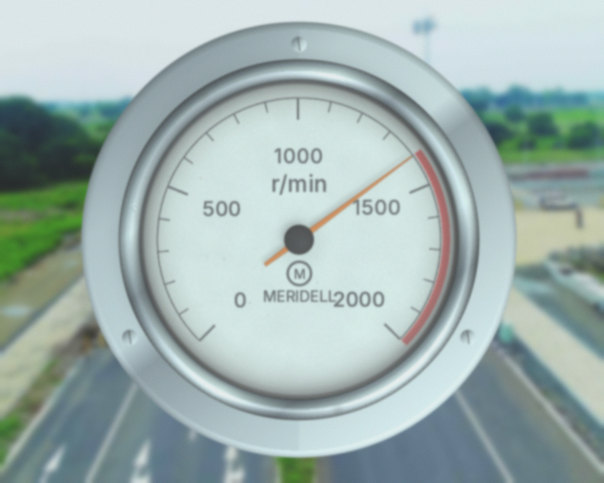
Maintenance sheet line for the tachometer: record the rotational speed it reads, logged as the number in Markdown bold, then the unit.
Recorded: **1400** rpm
